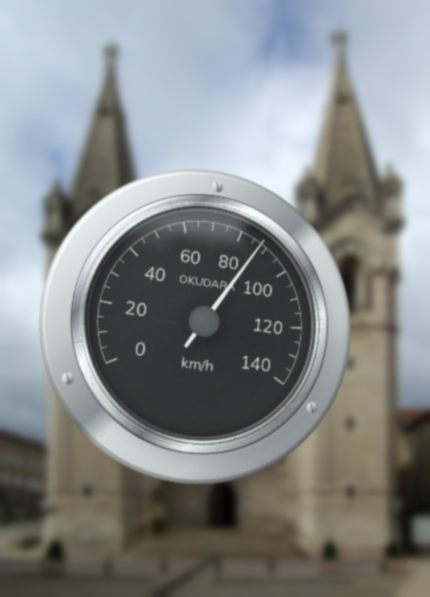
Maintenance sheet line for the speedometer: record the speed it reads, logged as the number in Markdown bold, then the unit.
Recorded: **87.5** km/h
